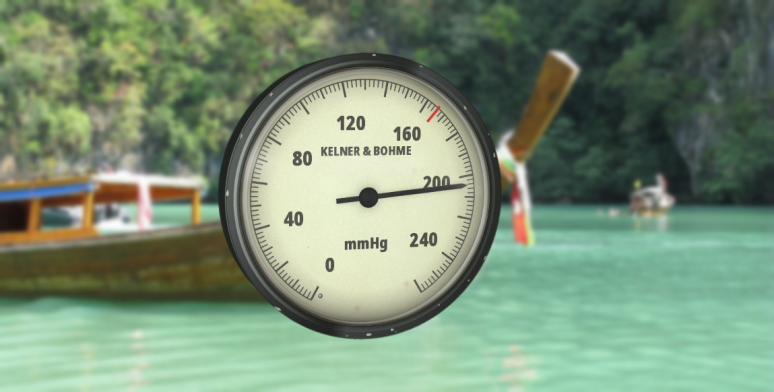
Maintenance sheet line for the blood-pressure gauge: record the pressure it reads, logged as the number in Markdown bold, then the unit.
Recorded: **204** mmHg
